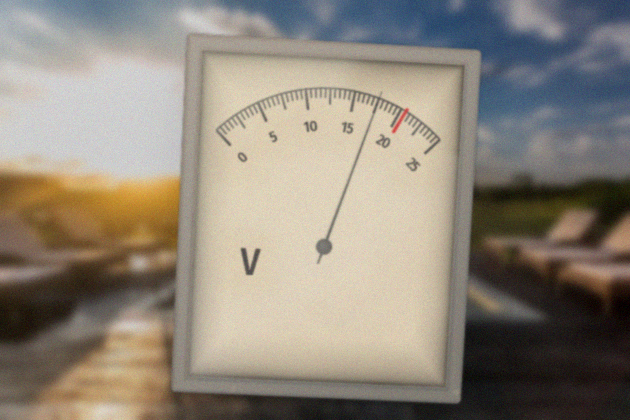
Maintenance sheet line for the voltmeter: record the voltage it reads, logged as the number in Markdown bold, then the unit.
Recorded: **17.5** V
